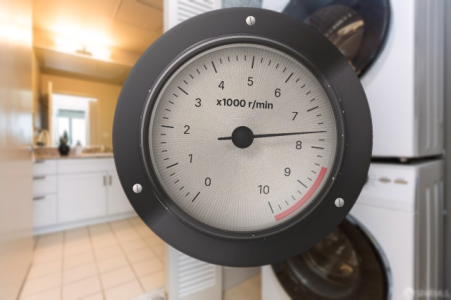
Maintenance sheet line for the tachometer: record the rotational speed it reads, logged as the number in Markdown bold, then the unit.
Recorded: **7600** rpm
